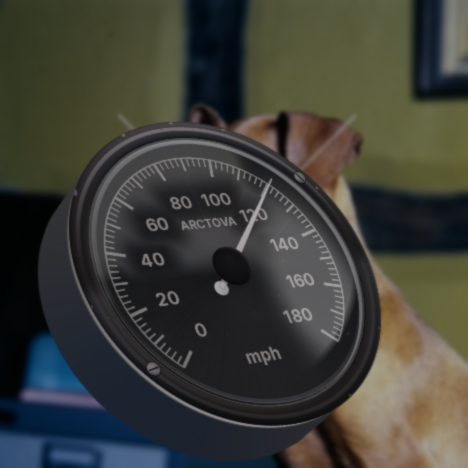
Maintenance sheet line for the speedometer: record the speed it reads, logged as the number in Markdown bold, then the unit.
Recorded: **120** mph
